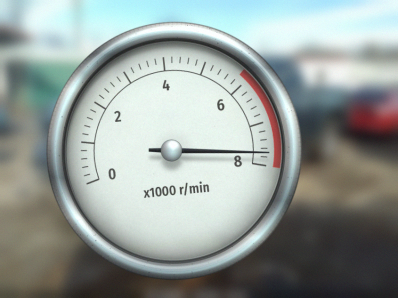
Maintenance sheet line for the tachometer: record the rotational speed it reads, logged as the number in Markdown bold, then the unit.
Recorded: **7700** rpm
